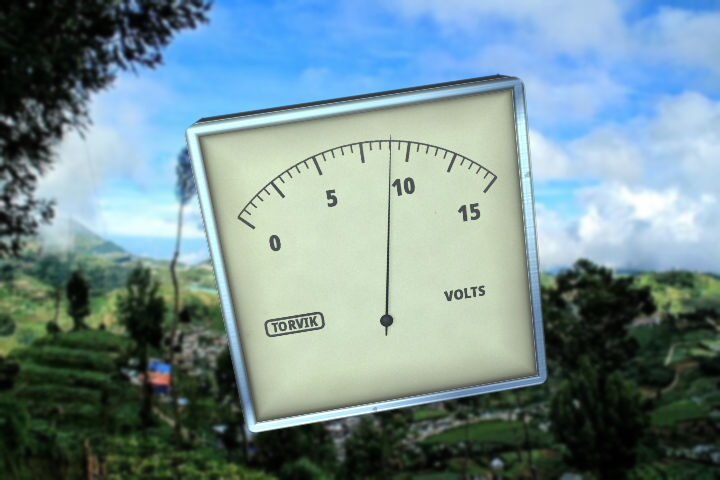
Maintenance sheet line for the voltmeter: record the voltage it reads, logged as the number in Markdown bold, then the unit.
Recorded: **9** V
